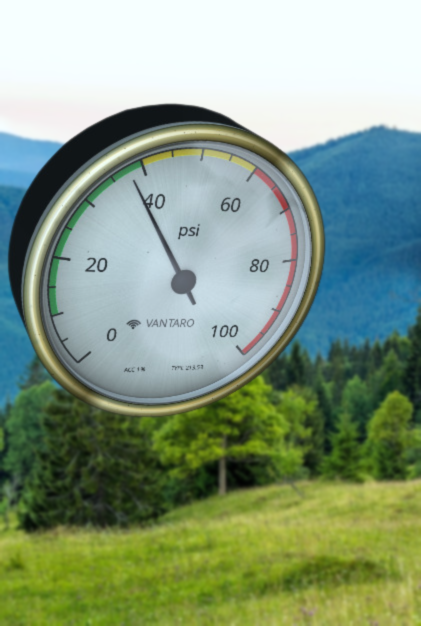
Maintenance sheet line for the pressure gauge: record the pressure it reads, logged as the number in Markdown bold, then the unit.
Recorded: **37.5** psi
